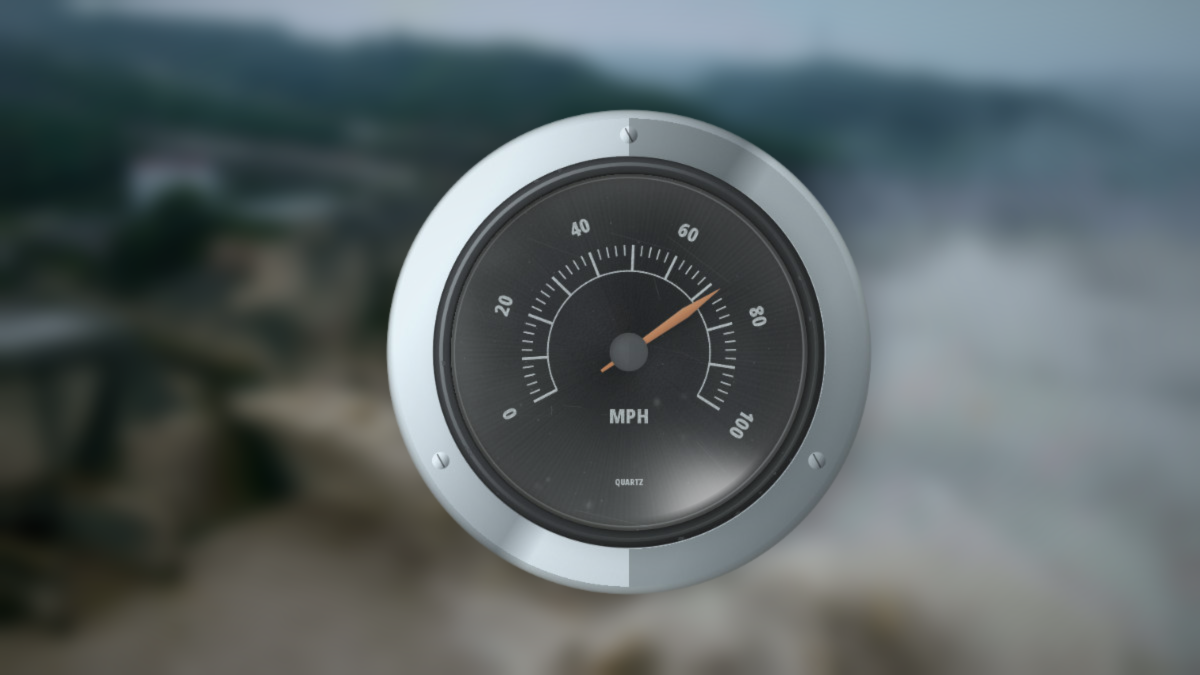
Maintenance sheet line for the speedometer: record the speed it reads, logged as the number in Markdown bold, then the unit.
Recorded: **72** mph
